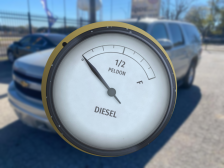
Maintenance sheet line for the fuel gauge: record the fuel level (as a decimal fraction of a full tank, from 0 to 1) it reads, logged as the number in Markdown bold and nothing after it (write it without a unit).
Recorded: **0**
